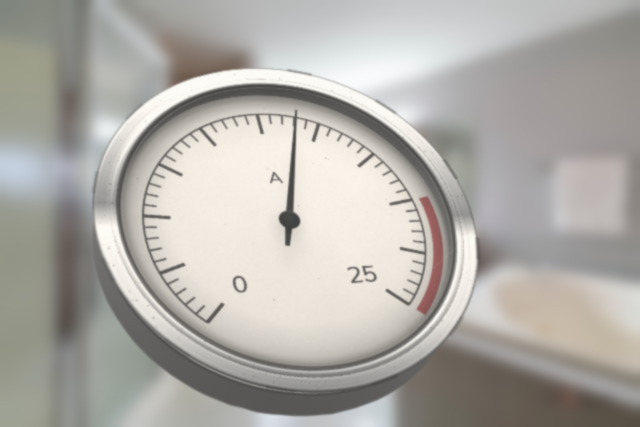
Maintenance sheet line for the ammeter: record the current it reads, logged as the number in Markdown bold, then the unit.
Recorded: **14** A
